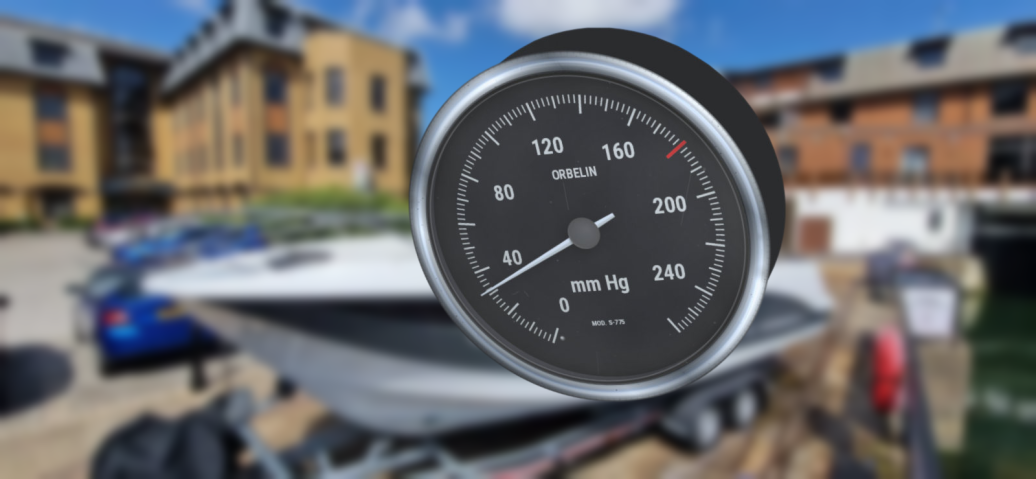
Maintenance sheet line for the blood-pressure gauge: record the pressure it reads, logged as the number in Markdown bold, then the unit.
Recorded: **32** mmHg
